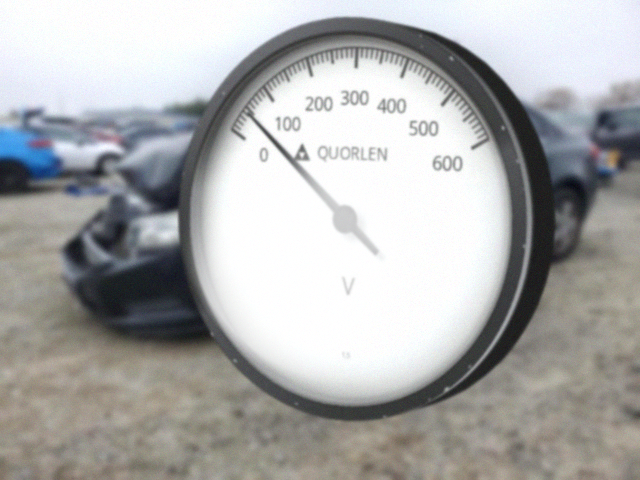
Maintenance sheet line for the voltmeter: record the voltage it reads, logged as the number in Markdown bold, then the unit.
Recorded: **50** V
